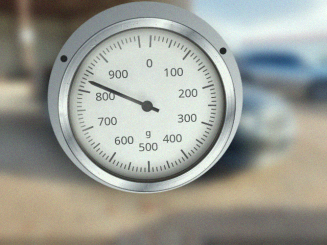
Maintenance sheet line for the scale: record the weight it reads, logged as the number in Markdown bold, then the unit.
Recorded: **830** g
